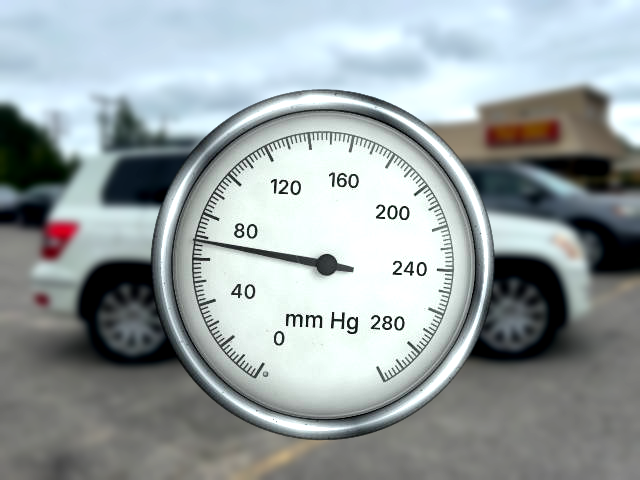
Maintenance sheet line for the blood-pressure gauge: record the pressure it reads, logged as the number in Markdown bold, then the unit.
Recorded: **68** mmHg
